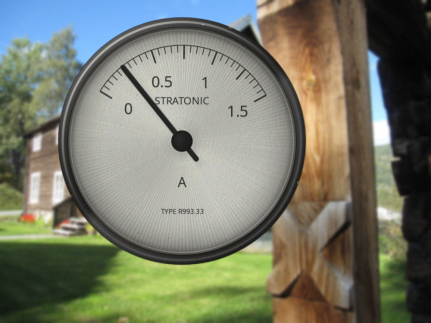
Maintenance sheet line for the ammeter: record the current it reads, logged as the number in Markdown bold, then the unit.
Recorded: **0.25** A
